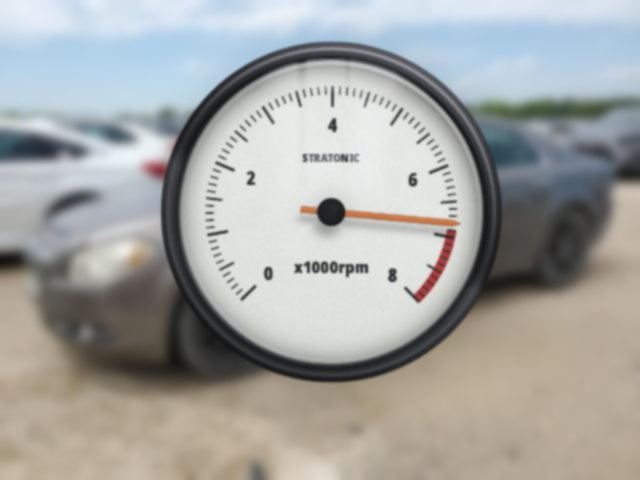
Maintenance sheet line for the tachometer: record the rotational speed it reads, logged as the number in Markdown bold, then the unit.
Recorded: **6800** rpm
